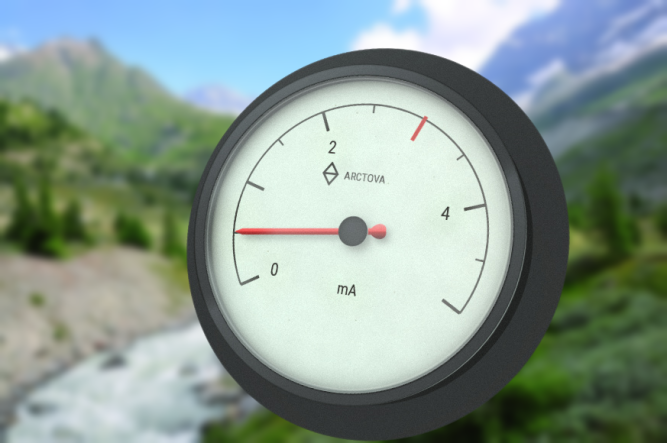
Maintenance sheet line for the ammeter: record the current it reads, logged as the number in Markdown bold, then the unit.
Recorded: **0.5** mA
